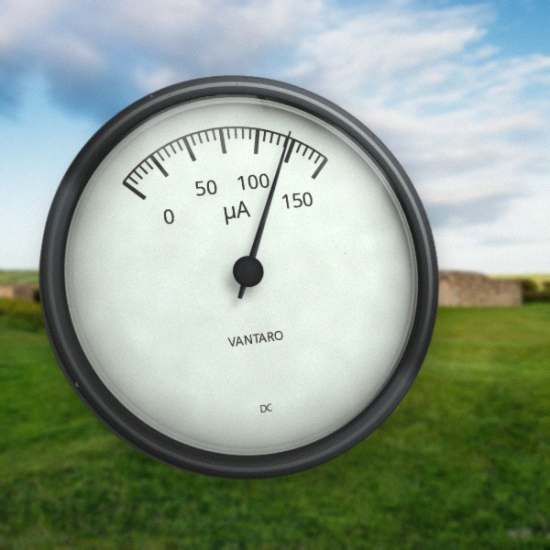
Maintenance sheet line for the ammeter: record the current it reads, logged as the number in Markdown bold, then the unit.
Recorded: **120** µA
